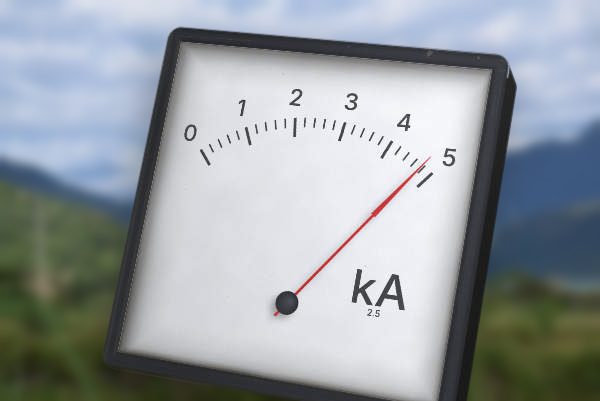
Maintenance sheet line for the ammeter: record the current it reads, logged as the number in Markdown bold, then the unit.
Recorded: **4.8** kA
